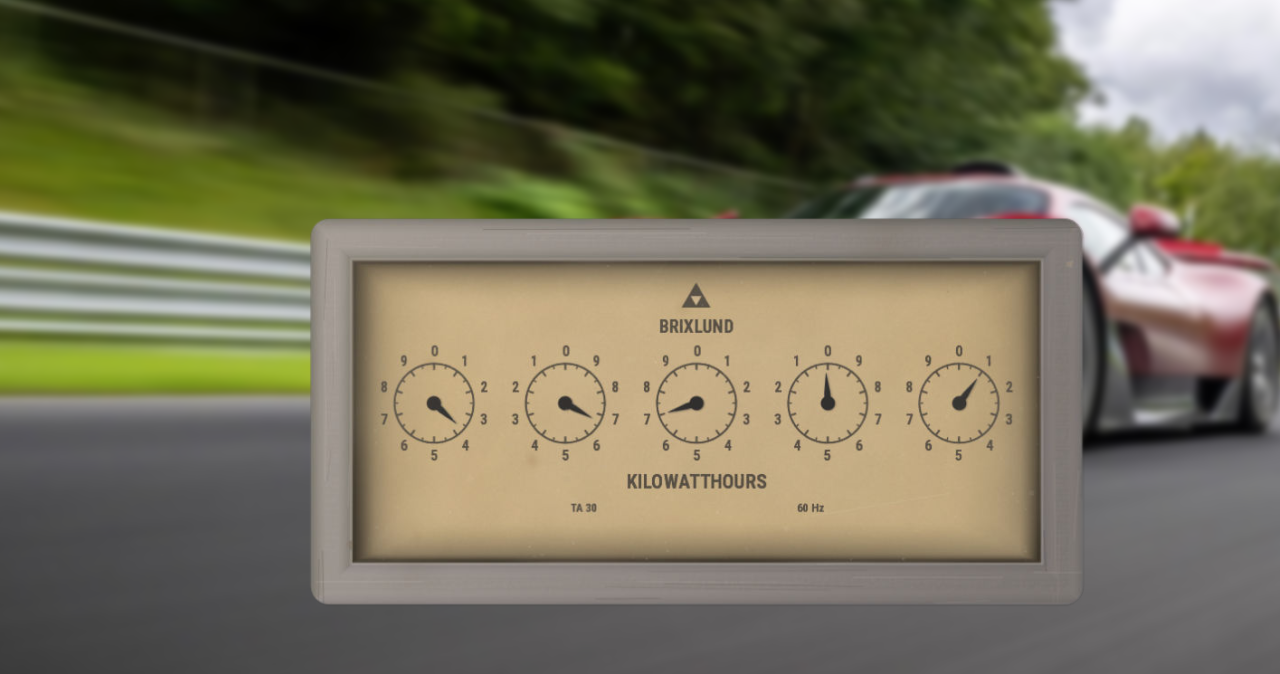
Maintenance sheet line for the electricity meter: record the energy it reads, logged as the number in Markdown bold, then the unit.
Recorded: **36701** kWh
